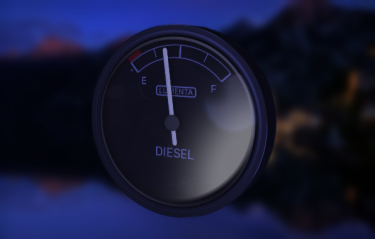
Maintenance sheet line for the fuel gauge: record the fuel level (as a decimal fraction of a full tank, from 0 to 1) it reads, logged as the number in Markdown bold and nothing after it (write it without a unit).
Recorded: **0.375**
